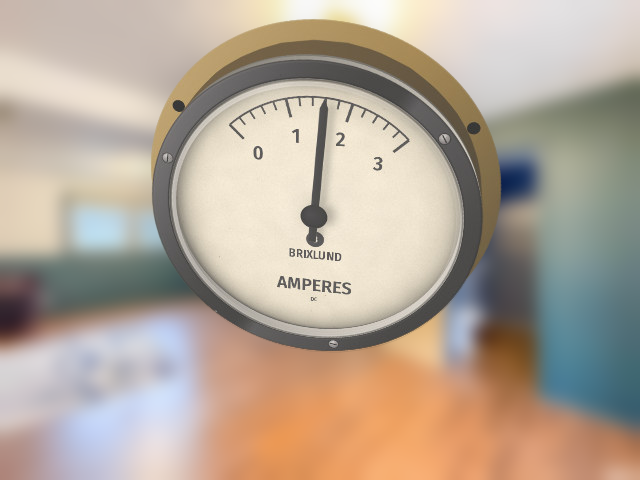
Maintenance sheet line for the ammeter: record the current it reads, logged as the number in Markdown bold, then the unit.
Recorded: **1.6** A
